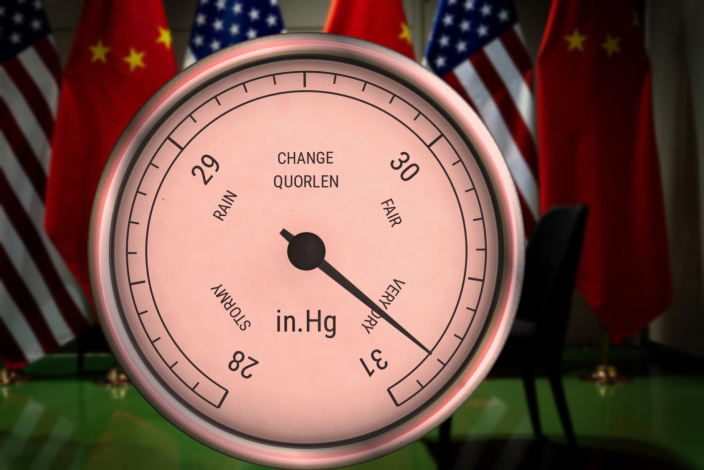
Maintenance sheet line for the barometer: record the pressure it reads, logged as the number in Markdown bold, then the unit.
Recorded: **30.8** inHg
